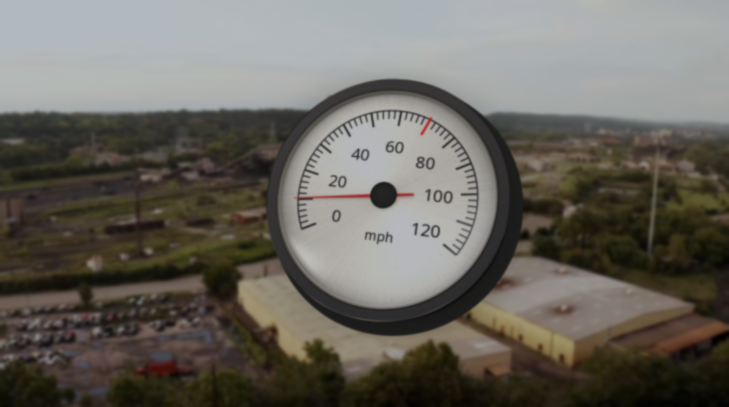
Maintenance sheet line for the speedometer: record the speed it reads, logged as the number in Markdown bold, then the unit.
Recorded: **10** mph
